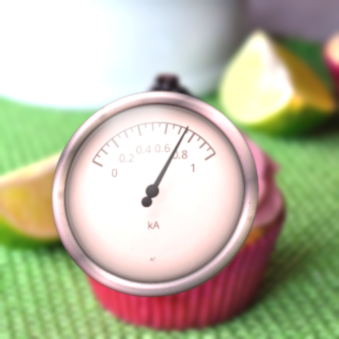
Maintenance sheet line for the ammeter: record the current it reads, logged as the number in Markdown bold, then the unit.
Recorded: **0.75** kA
